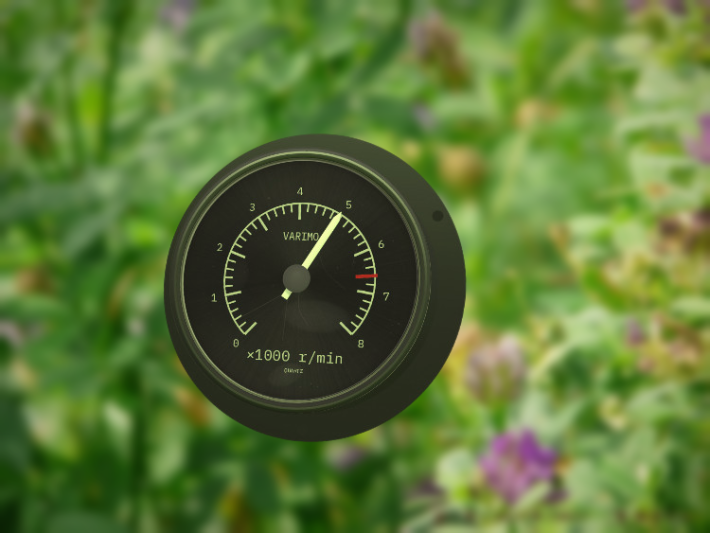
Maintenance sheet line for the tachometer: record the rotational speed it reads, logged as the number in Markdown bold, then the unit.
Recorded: **5000** rpm
